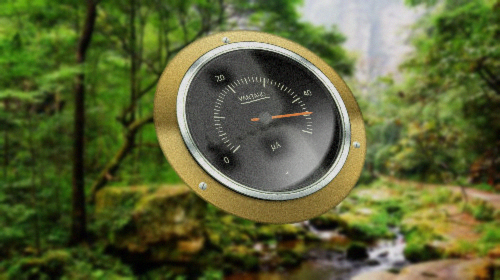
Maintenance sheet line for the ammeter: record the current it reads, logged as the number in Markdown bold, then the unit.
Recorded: **45** µA
